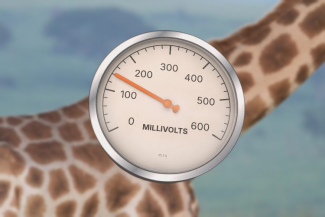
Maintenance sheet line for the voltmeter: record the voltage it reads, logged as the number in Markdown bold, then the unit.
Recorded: **140** mV
